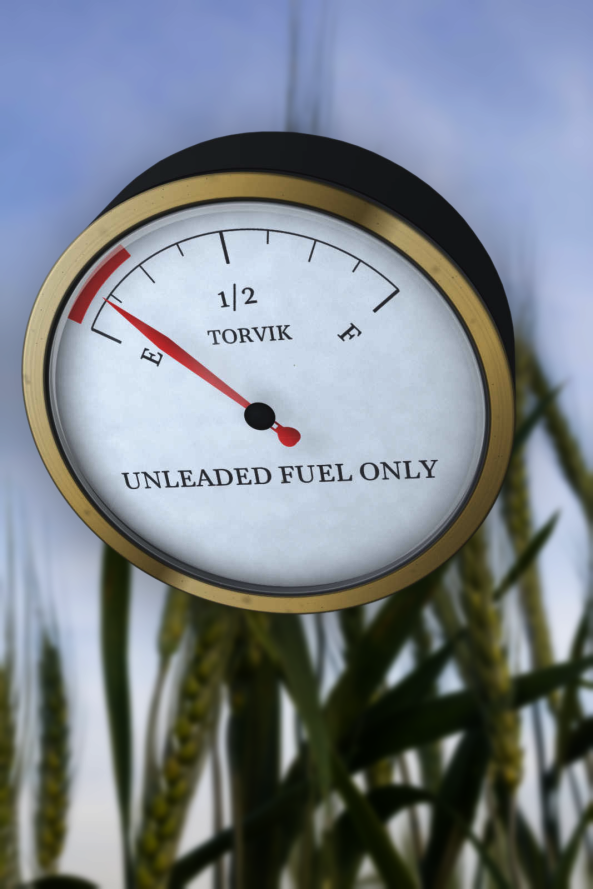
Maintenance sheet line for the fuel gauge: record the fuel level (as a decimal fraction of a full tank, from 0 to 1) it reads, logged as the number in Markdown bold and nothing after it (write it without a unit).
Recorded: **0.125**
